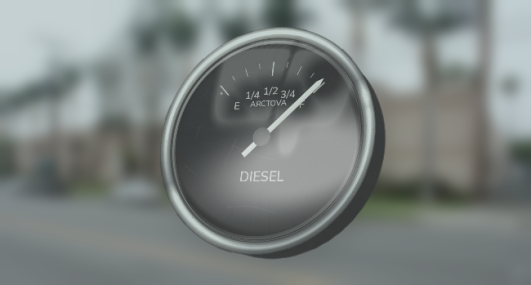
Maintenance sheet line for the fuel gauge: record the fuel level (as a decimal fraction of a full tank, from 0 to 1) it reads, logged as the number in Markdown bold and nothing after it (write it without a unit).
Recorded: **1**
